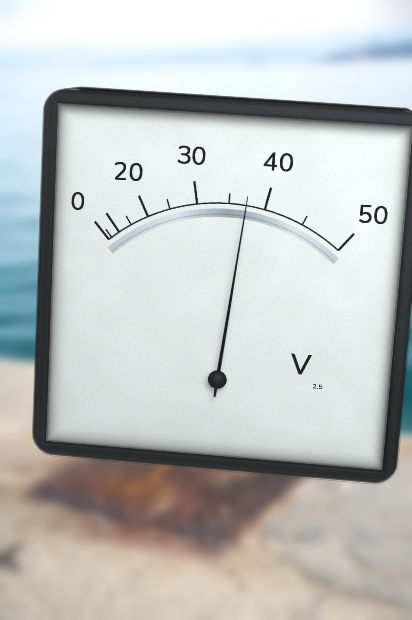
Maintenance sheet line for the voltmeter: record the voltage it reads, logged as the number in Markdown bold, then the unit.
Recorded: **37.5** V
